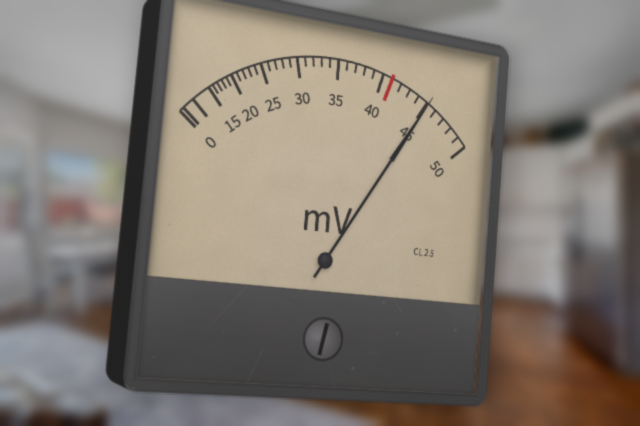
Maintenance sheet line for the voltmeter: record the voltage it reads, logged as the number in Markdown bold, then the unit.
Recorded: **45** mV
